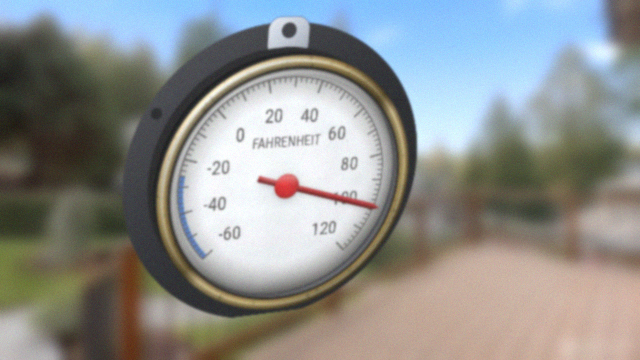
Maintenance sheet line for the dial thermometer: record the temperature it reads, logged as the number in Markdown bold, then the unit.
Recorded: **100** °F
